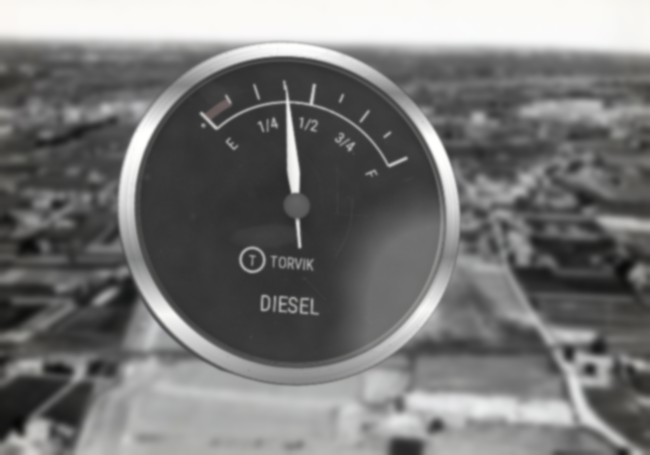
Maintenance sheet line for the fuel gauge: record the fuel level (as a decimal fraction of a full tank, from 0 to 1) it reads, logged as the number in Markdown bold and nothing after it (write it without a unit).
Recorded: **0.375**
